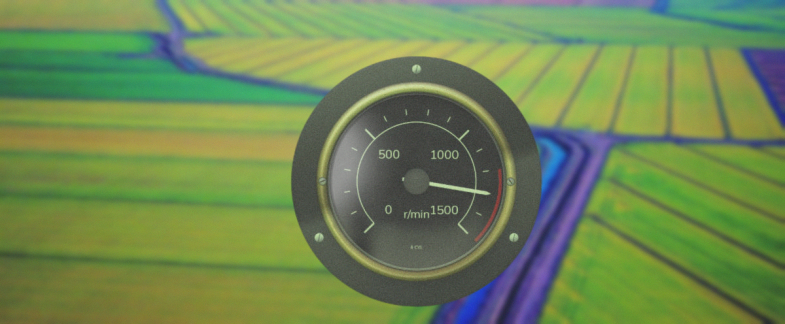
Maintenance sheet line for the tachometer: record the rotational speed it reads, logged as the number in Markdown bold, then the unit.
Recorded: **1300** rpm
